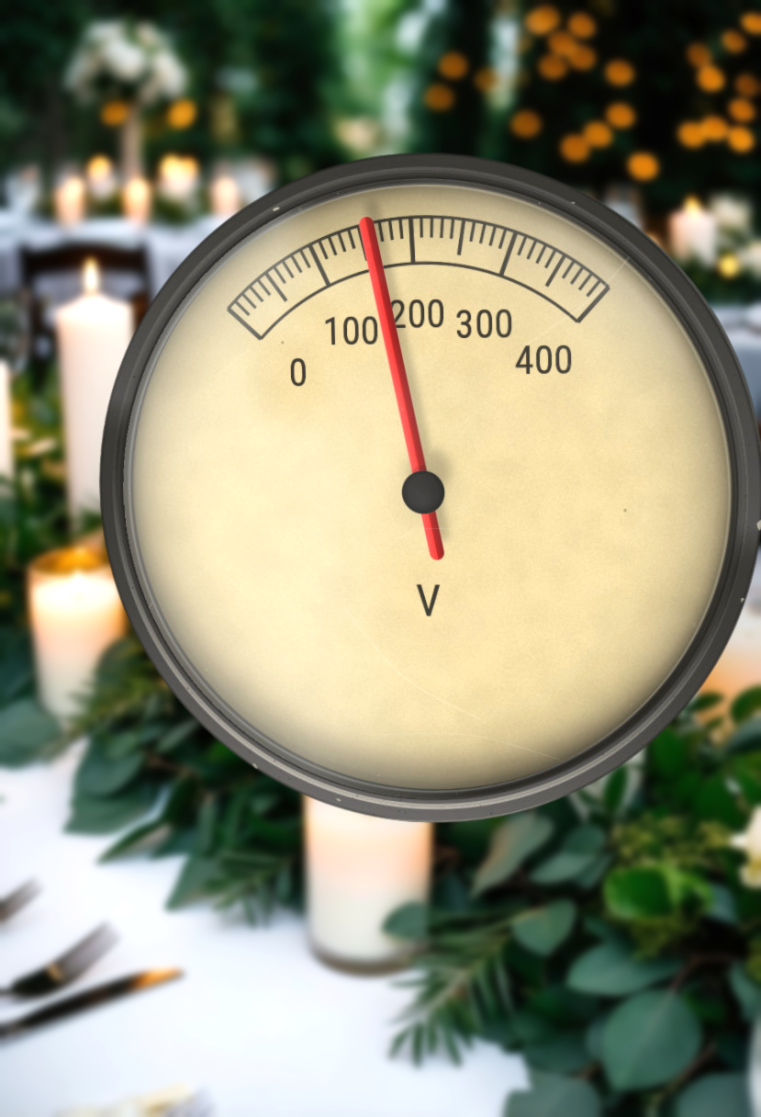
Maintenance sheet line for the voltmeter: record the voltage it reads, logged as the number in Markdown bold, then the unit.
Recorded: **160** V
